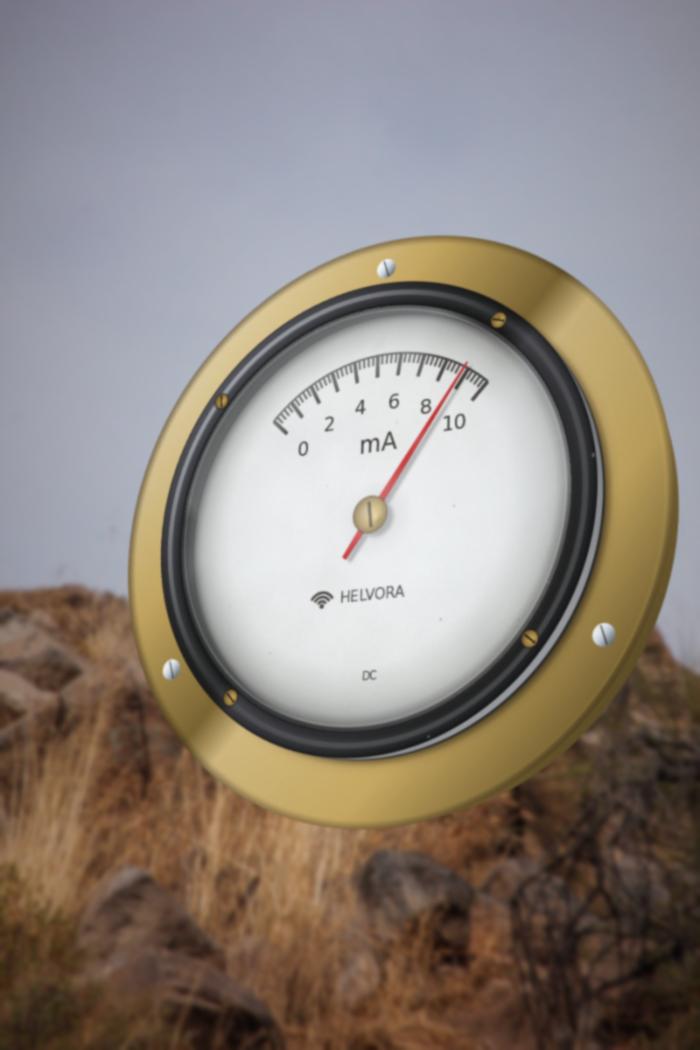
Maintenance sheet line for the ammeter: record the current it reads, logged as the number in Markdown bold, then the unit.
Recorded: **9** mA
